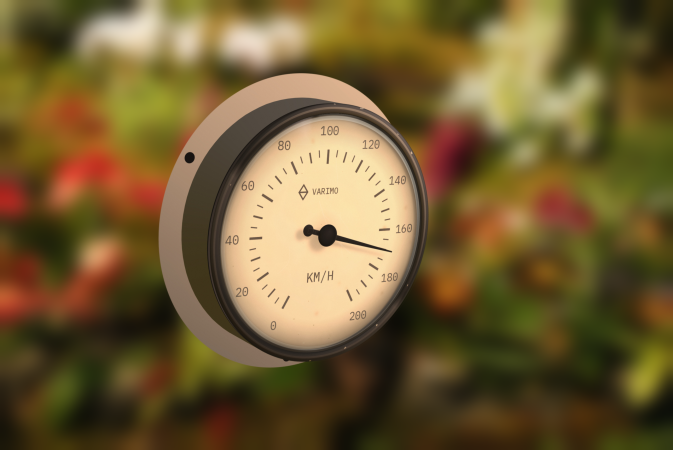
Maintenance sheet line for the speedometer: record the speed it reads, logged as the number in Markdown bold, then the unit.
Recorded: **170** km/h
